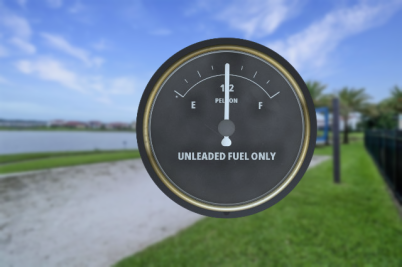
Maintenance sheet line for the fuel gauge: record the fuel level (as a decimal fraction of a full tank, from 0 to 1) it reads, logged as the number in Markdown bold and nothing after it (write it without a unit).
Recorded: **0.5**
